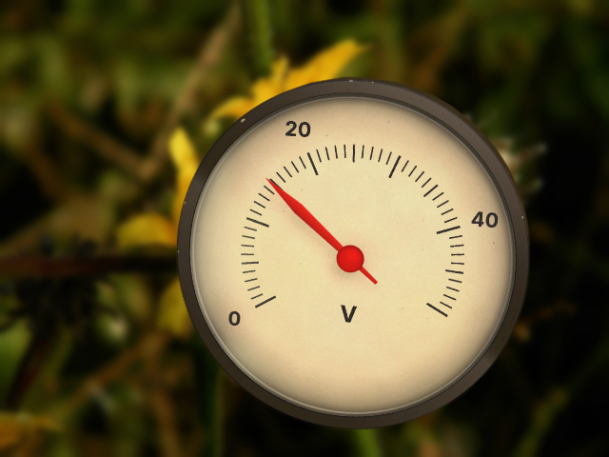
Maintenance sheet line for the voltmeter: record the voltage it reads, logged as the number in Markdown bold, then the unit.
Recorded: **15** V
